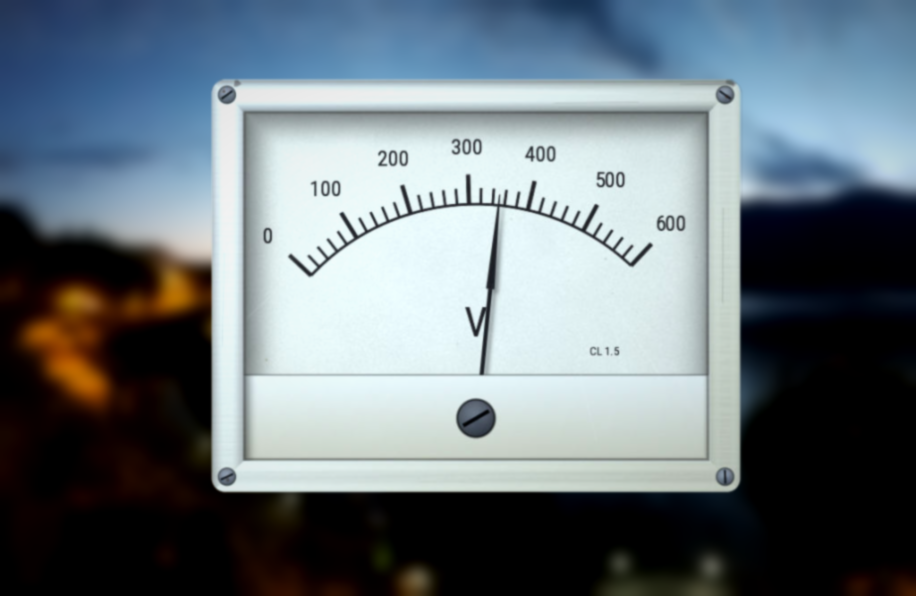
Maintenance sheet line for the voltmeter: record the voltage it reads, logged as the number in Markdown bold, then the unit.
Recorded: **350** V
